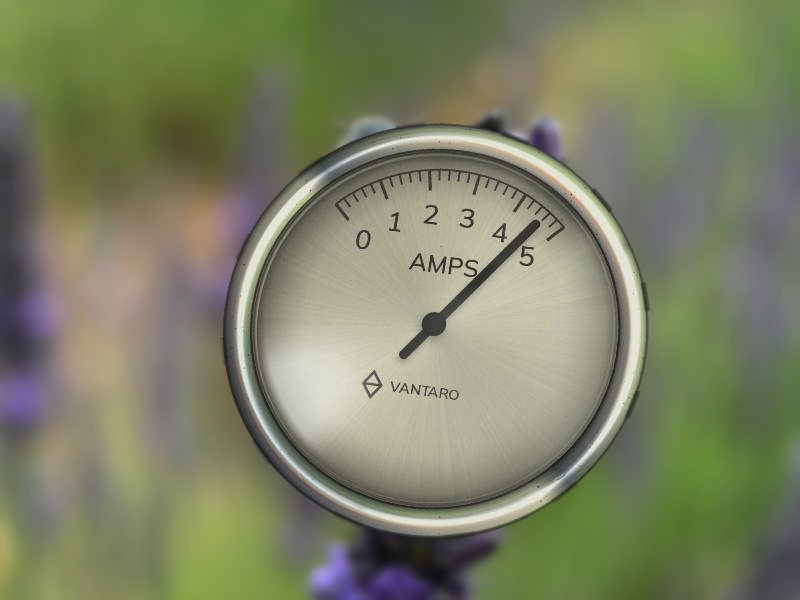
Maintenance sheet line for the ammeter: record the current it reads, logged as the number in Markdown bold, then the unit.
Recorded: **4.6** A
